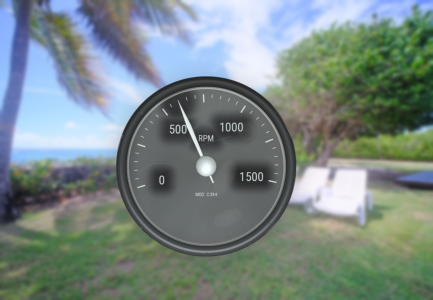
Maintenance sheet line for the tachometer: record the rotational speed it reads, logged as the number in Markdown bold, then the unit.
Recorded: **600** rpm
